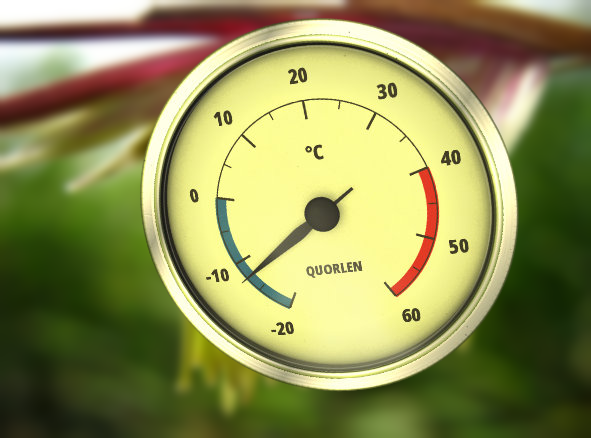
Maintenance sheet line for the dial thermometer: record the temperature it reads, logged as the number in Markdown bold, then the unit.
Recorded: **-12.5** °C
